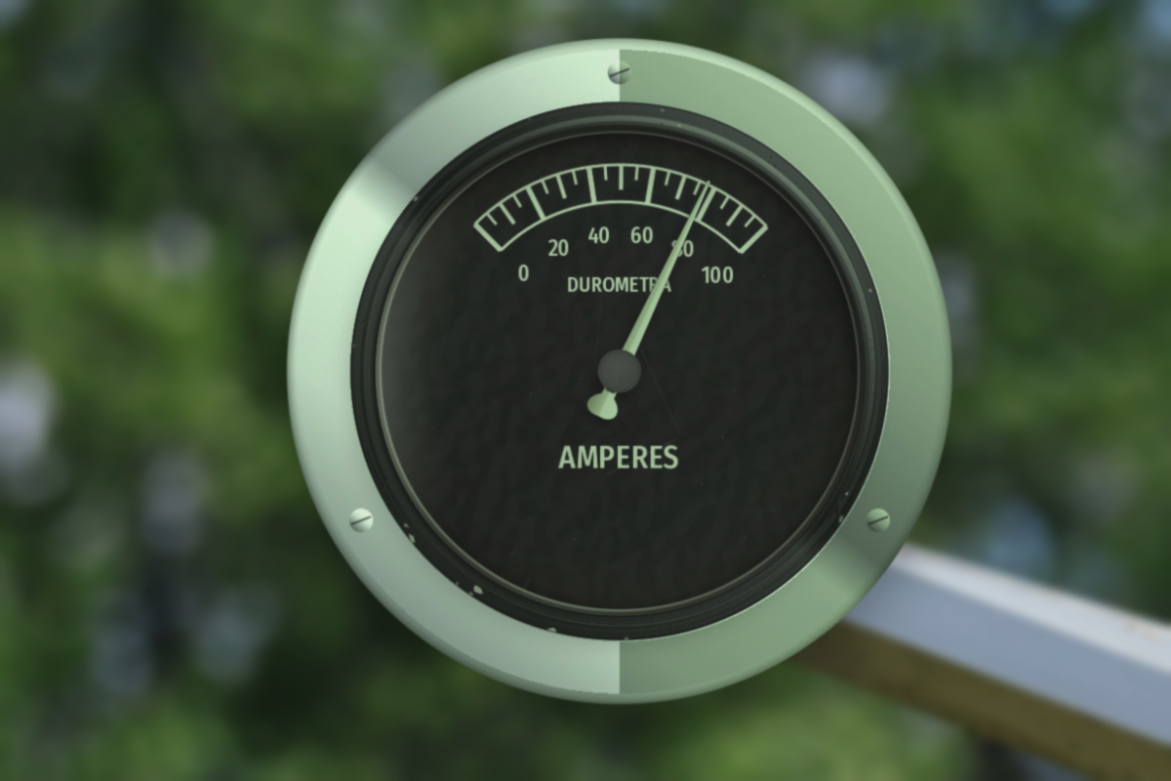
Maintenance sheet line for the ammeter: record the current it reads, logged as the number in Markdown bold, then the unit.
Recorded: **77.5** A
